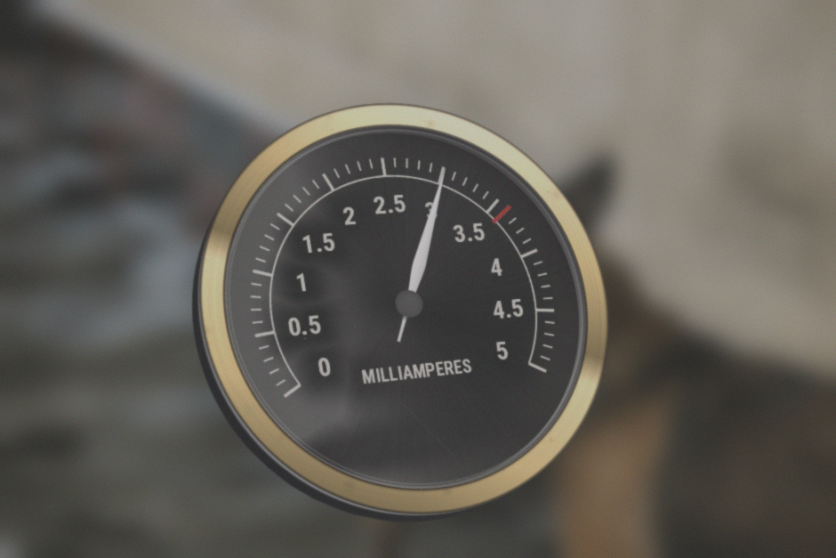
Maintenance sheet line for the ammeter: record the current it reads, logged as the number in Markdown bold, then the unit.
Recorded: **3** mA
